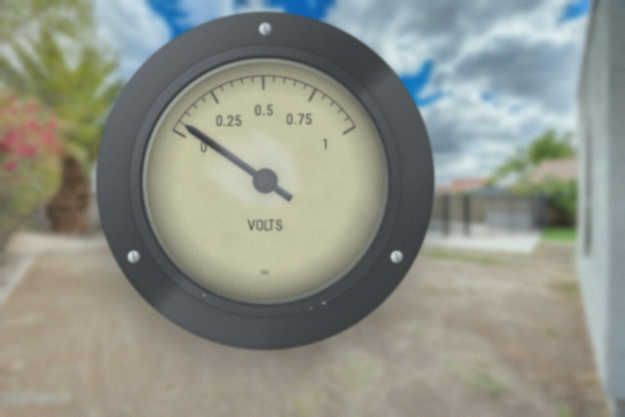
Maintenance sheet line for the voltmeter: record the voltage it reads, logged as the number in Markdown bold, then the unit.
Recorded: **0.05** V
